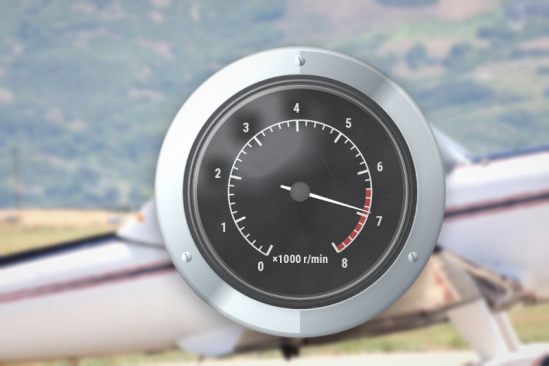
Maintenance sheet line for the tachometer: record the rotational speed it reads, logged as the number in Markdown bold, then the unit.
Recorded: **6900** rpm
